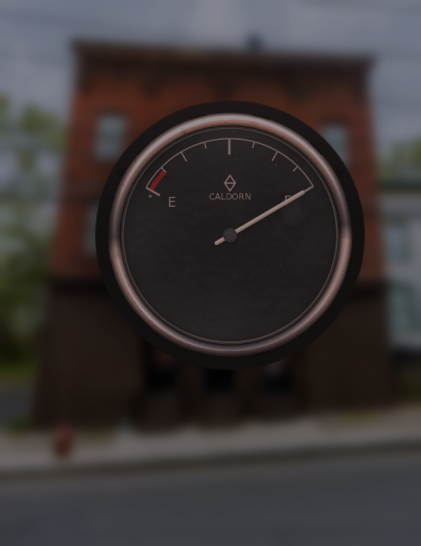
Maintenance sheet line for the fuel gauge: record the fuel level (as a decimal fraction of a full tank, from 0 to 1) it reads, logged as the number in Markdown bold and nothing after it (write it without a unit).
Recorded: **1**
